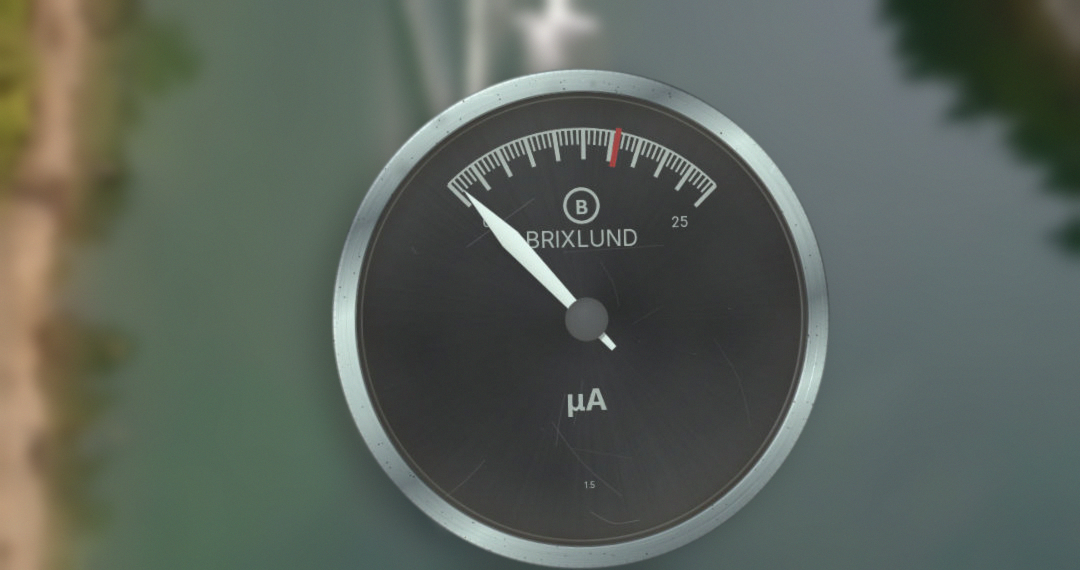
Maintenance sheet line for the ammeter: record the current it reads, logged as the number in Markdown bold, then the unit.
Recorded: **0.5** µA
